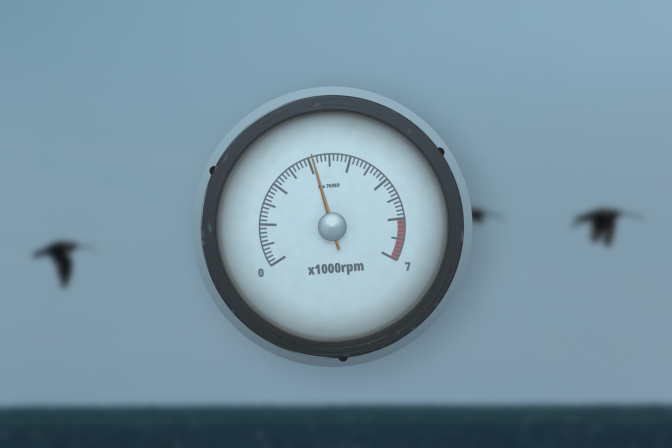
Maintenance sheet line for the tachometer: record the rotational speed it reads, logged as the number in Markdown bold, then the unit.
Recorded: **3100** rpm
